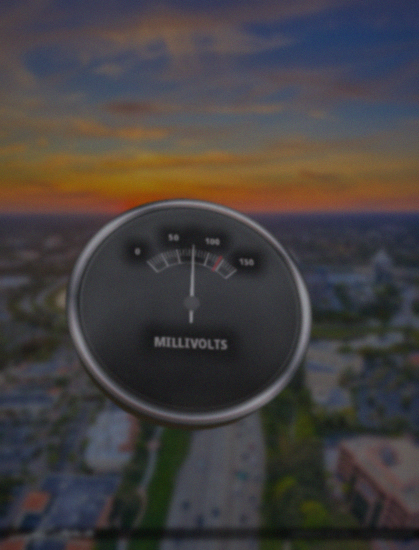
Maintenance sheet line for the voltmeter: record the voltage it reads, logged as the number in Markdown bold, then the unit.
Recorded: **75** mV
